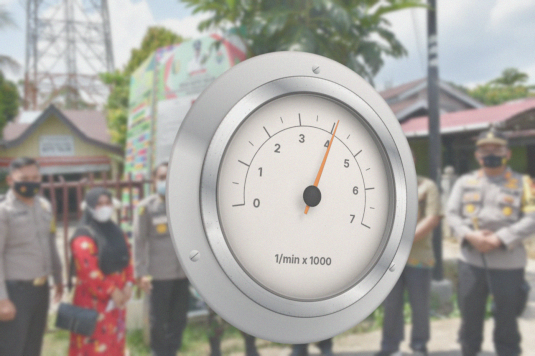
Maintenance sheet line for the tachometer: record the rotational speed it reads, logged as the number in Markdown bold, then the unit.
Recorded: **4000** rpm
